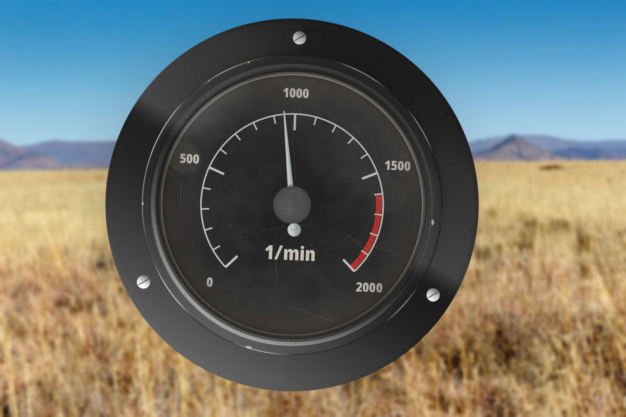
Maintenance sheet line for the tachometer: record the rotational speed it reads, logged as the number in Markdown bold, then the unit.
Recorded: **950** rpm
